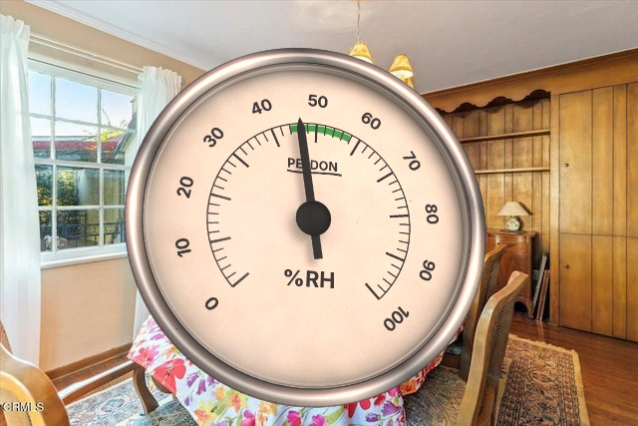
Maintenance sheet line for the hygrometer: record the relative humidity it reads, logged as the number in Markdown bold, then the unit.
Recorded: **46** %
